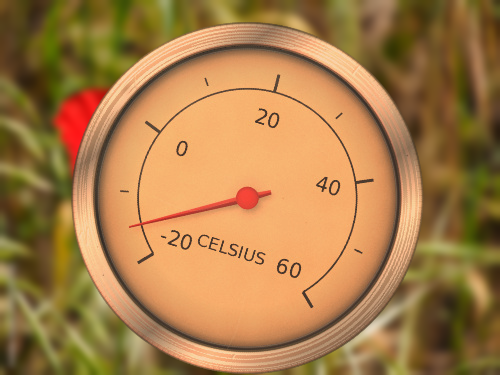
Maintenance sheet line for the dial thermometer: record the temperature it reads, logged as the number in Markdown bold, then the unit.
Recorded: **-15** °C
